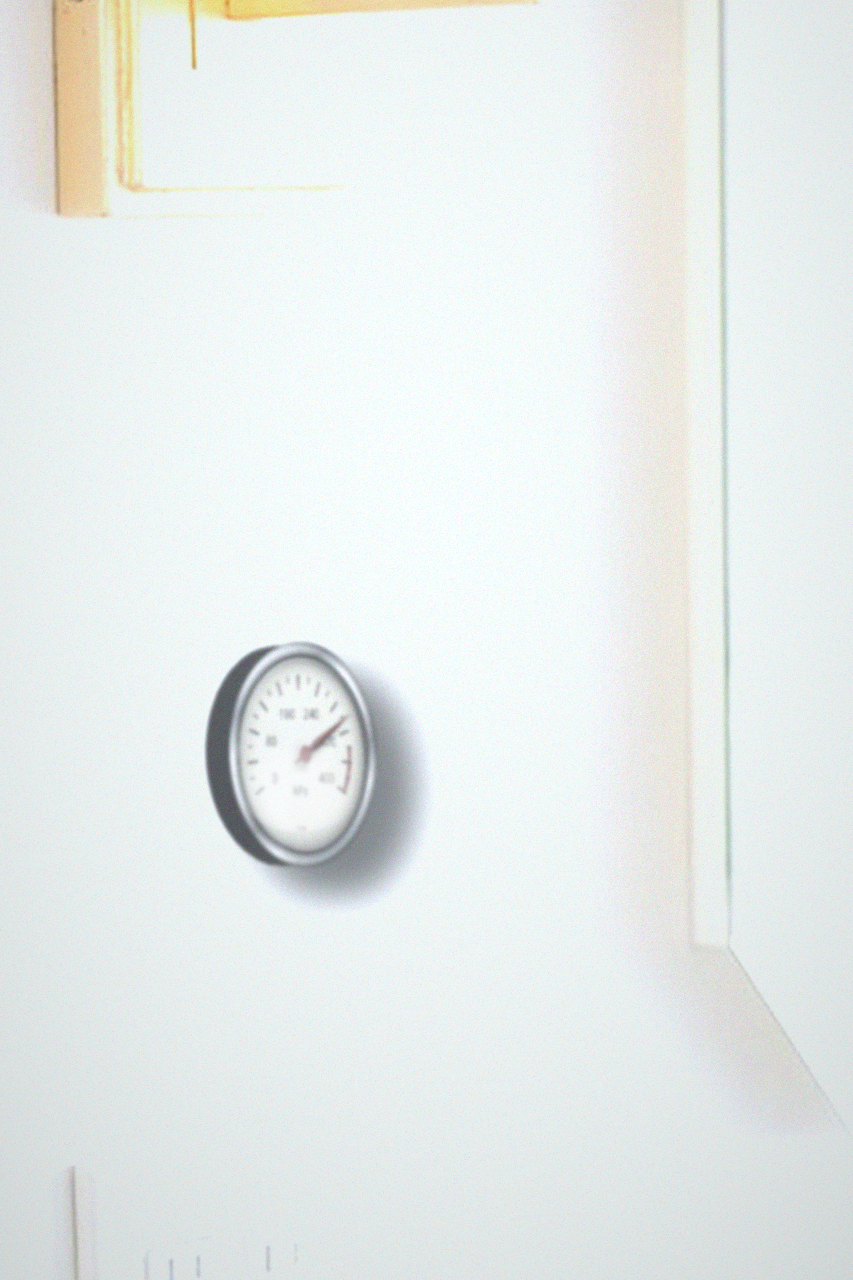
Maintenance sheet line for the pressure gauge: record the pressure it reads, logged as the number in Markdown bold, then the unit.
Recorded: **300** kPa
